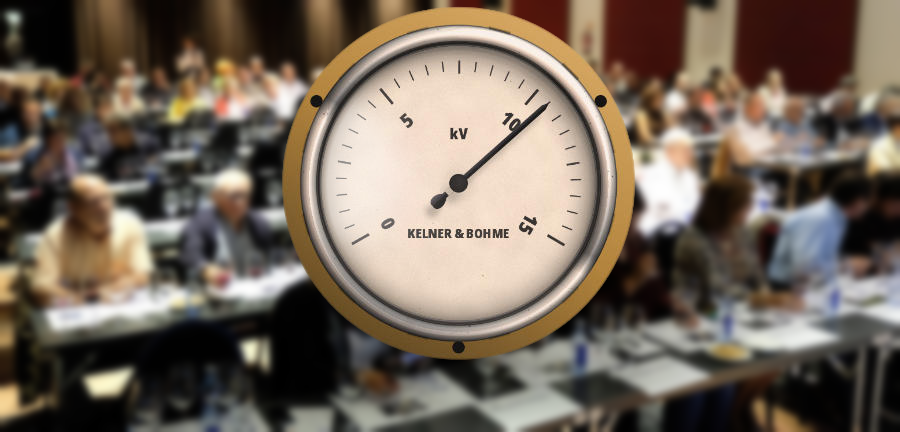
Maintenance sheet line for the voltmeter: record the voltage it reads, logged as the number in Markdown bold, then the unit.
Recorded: **10.5** kV
